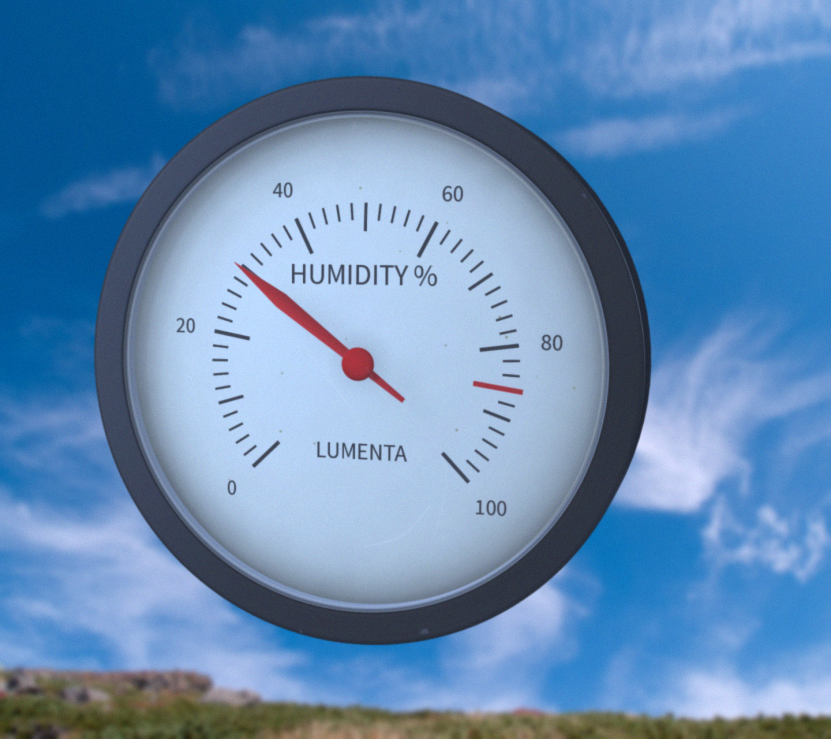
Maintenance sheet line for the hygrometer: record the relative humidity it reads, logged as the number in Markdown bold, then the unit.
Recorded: **30** %
